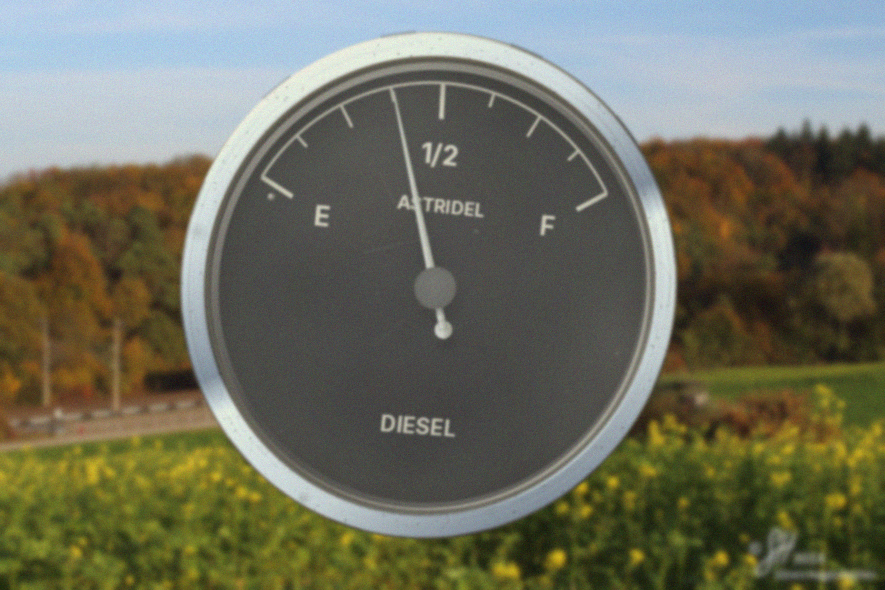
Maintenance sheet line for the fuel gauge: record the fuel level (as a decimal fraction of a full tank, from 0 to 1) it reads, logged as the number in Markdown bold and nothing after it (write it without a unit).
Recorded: **0.375**
